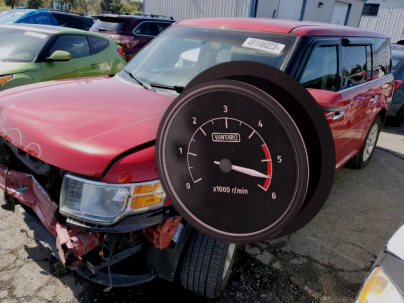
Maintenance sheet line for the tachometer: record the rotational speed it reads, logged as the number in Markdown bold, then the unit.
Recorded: **5500** rpm
